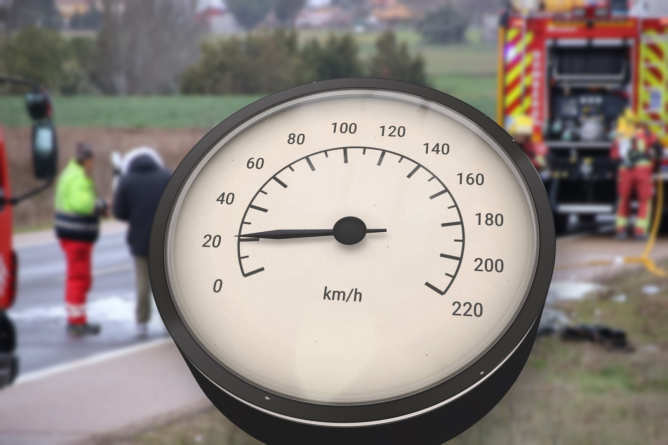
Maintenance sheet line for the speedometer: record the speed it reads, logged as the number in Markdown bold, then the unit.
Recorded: **20** km/h
